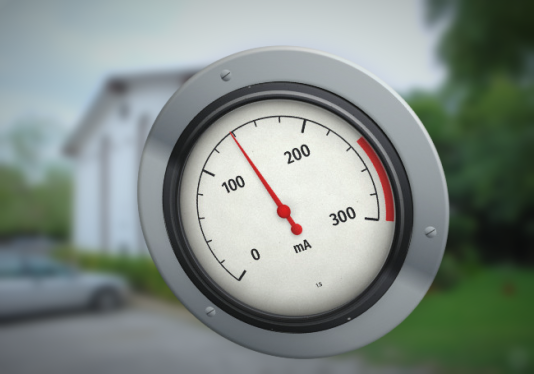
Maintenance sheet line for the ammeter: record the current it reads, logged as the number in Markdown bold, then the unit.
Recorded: **140** mA
